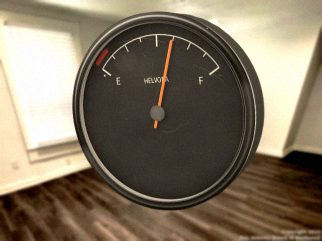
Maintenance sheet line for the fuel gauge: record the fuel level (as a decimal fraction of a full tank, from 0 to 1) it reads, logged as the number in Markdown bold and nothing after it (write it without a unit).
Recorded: **0.625**
